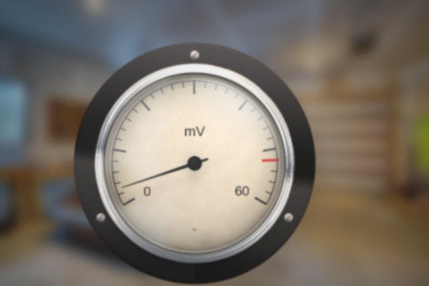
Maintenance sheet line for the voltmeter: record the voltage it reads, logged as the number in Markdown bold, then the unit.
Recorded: **3** mV
